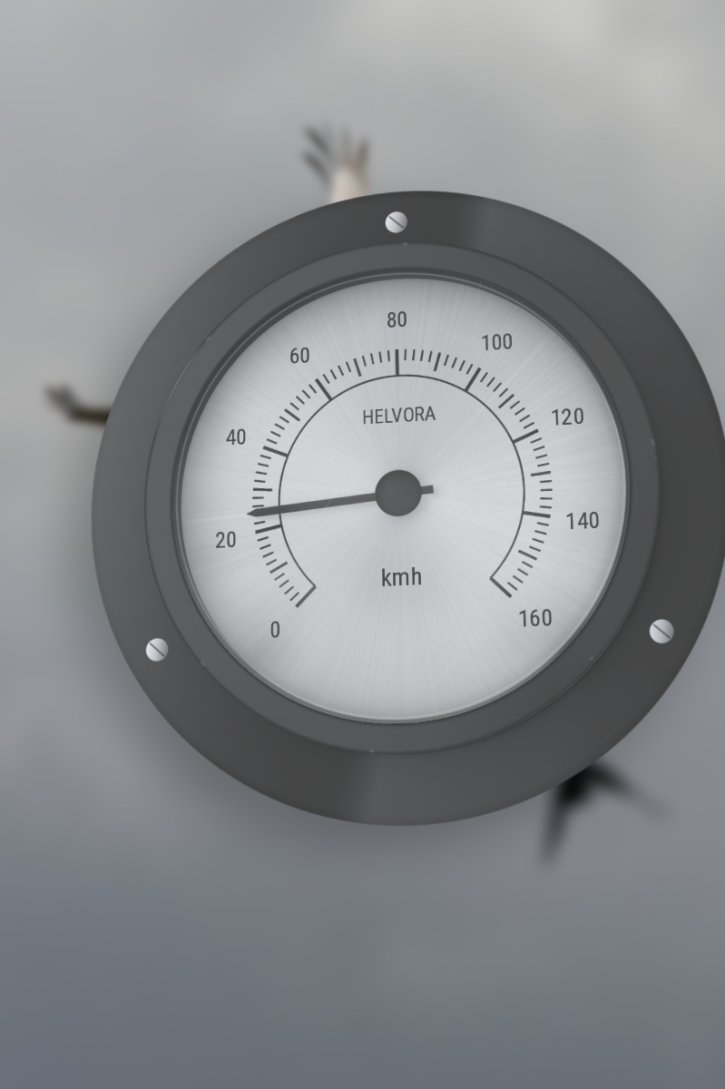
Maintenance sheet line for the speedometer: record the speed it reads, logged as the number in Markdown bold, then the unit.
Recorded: **24** km/h
